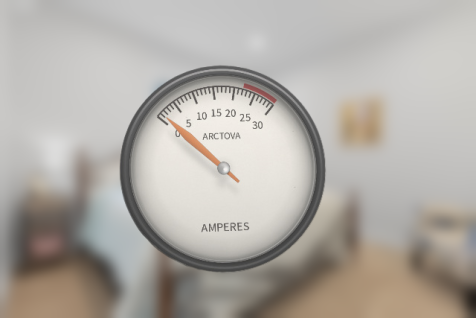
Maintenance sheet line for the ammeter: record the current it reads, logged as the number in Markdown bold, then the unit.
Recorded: **1** A
